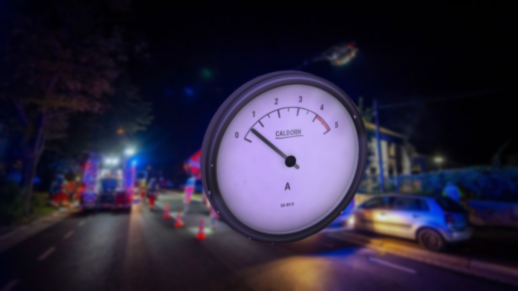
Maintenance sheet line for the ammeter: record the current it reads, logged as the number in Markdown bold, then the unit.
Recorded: **0.5** A
